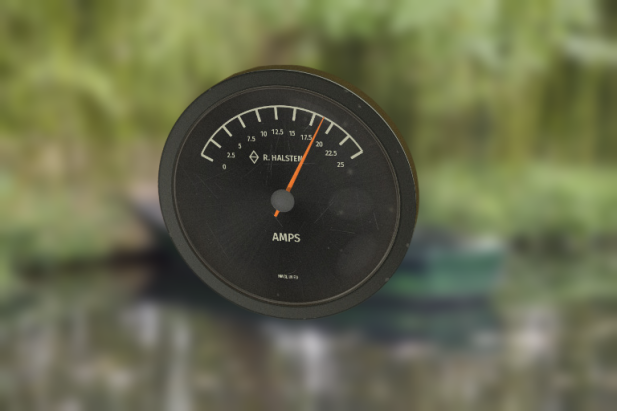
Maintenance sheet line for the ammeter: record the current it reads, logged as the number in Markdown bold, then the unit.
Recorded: **18.75** A
